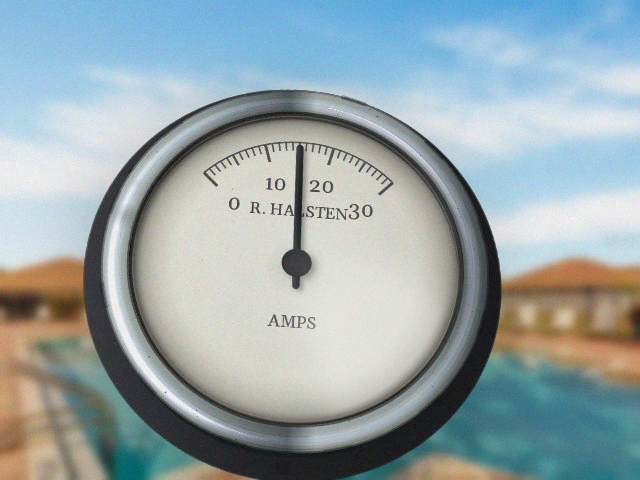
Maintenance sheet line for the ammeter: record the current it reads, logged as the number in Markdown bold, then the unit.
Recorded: **15** A
